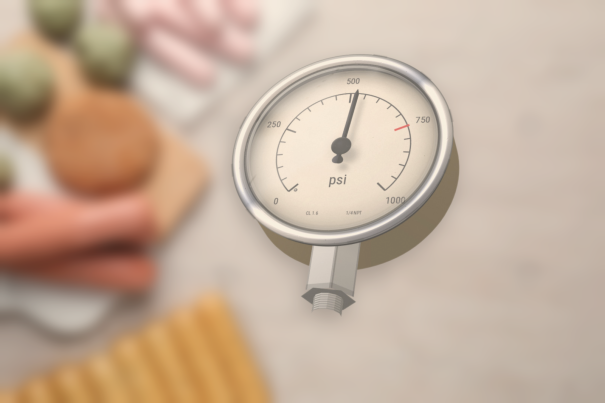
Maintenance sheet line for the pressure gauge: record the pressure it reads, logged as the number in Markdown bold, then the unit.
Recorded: **525** psi
